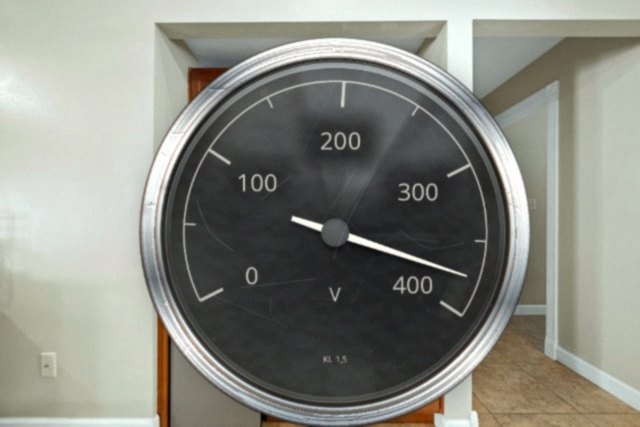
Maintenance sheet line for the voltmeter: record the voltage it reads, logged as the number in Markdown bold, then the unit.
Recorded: **375** V
